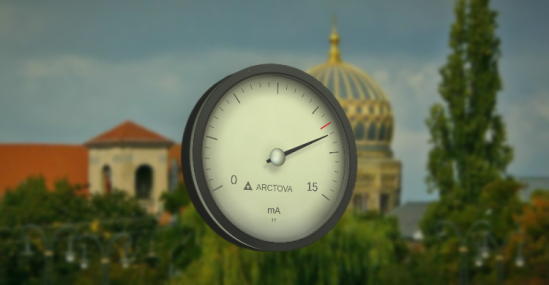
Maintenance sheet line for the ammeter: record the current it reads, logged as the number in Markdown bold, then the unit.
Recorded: **11.5** mA
